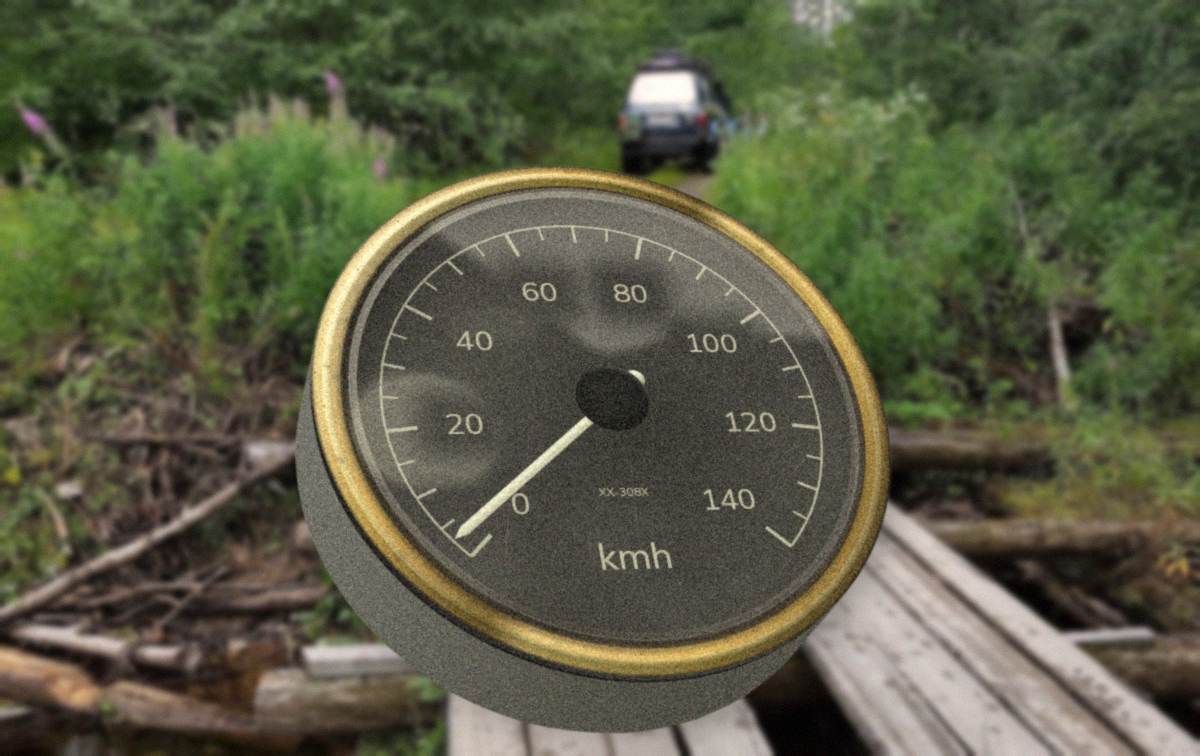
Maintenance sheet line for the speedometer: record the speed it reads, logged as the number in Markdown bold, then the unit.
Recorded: **2.5** km/h
